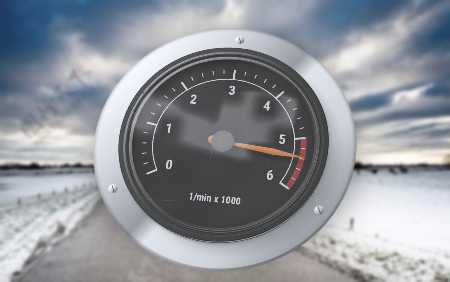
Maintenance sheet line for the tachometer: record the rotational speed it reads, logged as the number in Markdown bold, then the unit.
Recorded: **5400** rpm
